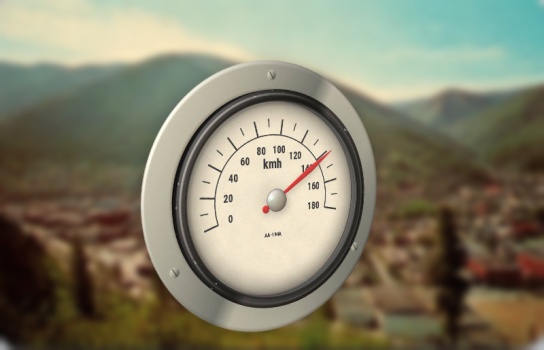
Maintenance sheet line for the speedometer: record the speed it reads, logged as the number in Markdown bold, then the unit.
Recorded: **140** km/h
